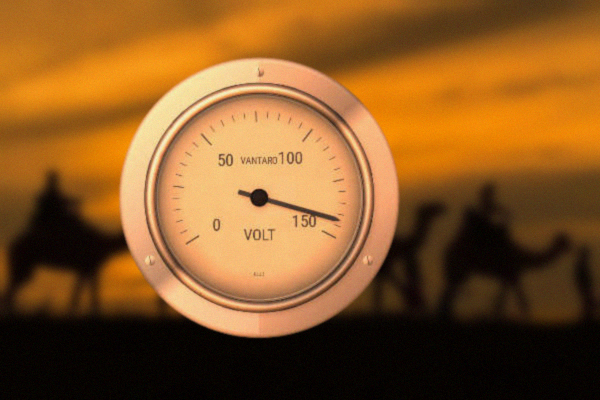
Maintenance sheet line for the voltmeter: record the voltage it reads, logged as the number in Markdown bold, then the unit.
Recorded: **142.5** V
